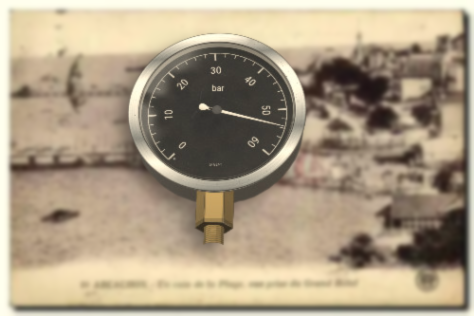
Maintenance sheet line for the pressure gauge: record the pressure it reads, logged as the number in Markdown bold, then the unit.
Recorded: **54** bar
